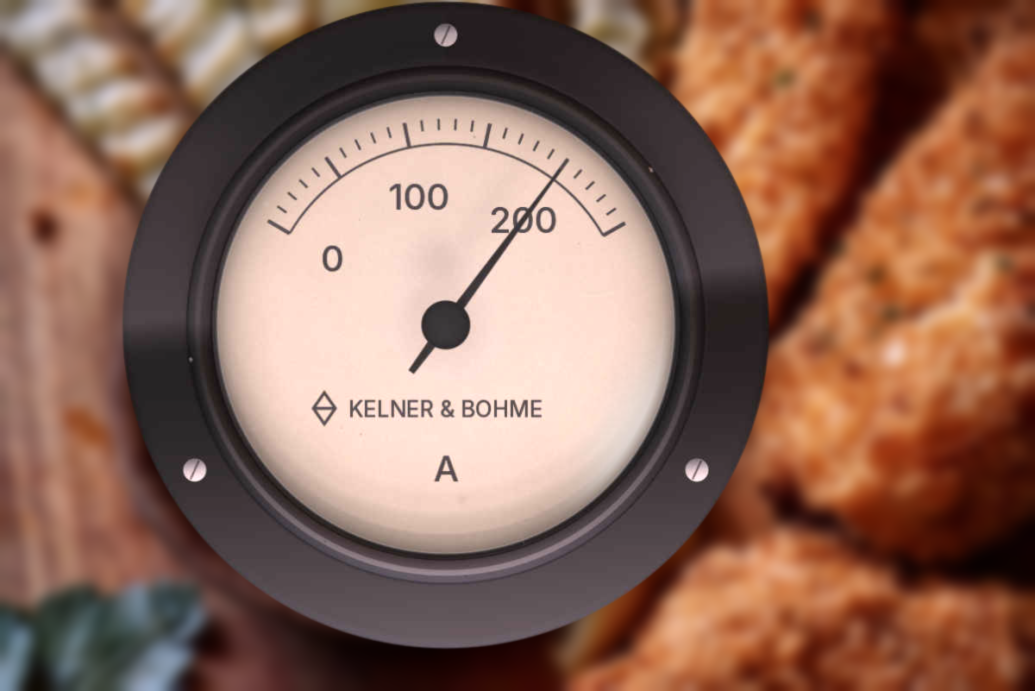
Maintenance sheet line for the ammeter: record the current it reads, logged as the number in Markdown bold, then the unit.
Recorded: **200** A
